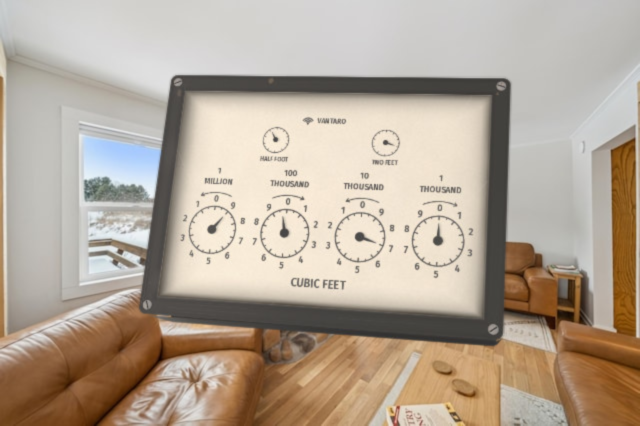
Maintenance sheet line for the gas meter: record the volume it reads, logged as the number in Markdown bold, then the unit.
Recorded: **897000** ft³
